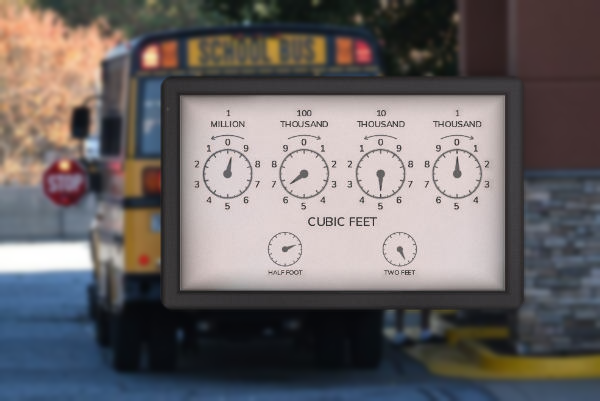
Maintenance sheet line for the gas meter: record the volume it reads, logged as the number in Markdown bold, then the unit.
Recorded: **965000** ft³
